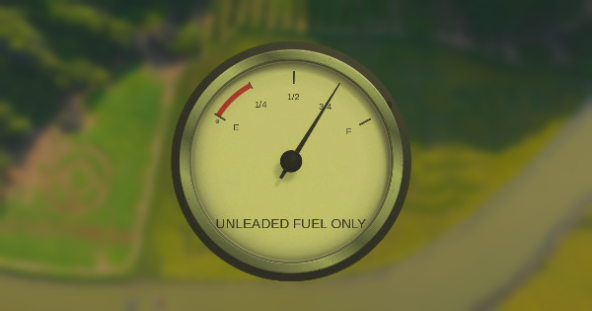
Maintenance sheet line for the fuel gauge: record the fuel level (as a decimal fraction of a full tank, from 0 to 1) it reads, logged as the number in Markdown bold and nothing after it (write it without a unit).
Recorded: **0.75**
